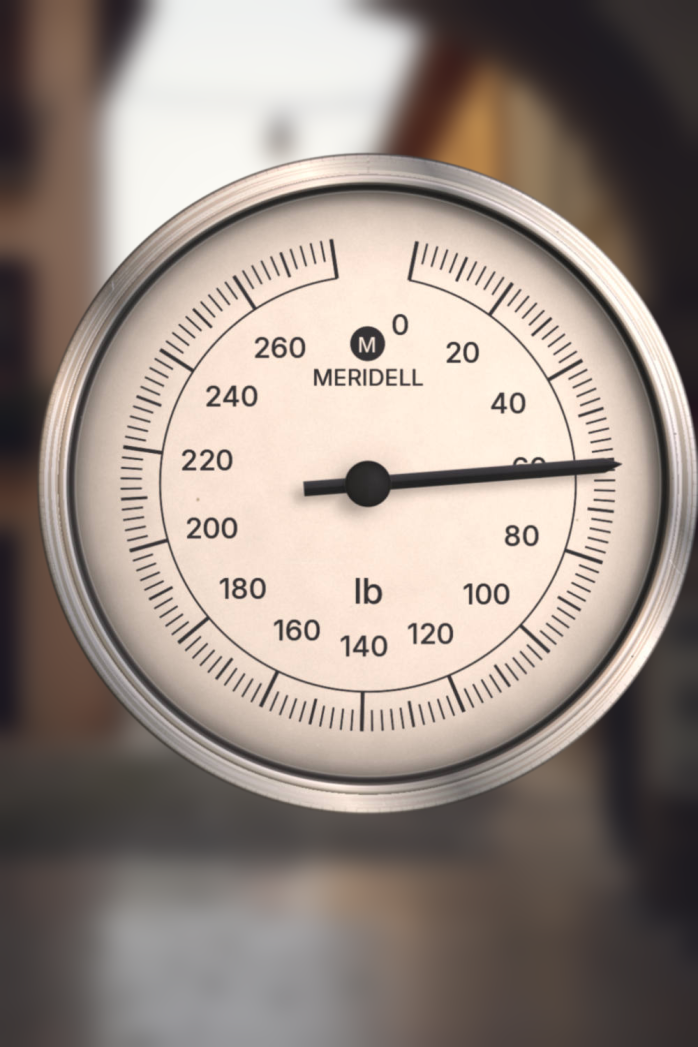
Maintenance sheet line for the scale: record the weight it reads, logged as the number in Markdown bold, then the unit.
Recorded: **61** lb
